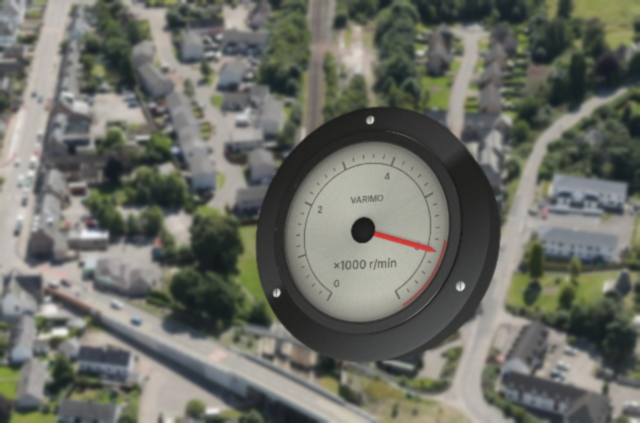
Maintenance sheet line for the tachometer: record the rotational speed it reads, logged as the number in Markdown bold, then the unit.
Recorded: **6000** rpm
